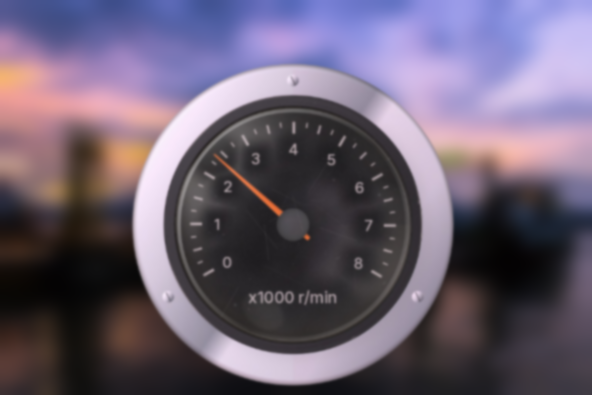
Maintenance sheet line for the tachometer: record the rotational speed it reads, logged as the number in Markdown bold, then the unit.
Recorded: **2375** rpm
